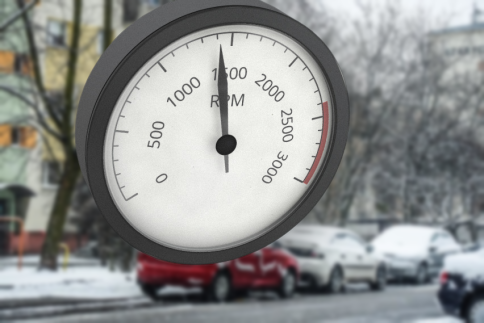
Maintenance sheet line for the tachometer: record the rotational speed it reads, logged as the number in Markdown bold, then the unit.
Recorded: **1400** rpm
